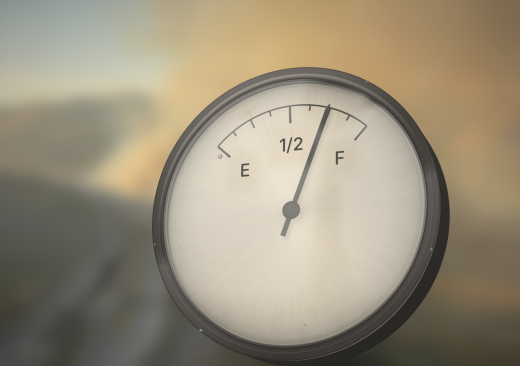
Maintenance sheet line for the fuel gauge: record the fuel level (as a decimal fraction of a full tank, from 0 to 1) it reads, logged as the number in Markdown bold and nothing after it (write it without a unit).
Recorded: **0.75**
